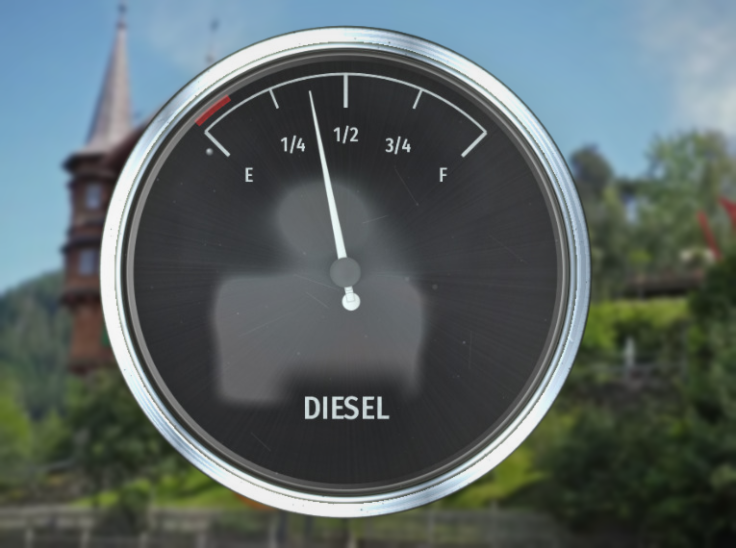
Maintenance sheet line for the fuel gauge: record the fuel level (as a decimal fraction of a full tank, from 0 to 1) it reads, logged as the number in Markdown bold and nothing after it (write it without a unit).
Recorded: **0.375**
